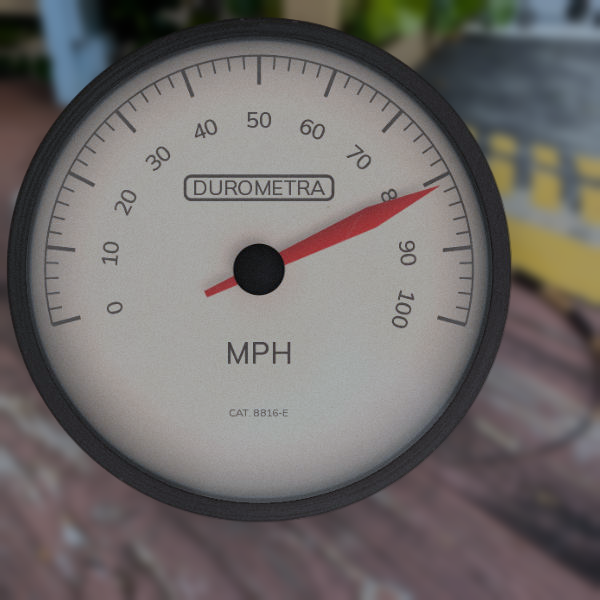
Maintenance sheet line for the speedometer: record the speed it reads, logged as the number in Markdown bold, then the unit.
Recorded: **81** mph
